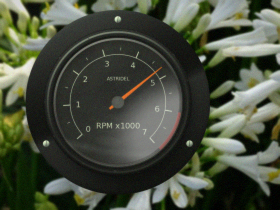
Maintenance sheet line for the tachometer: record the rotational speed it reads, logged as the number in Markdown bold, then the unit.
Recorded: **4750** rpm
